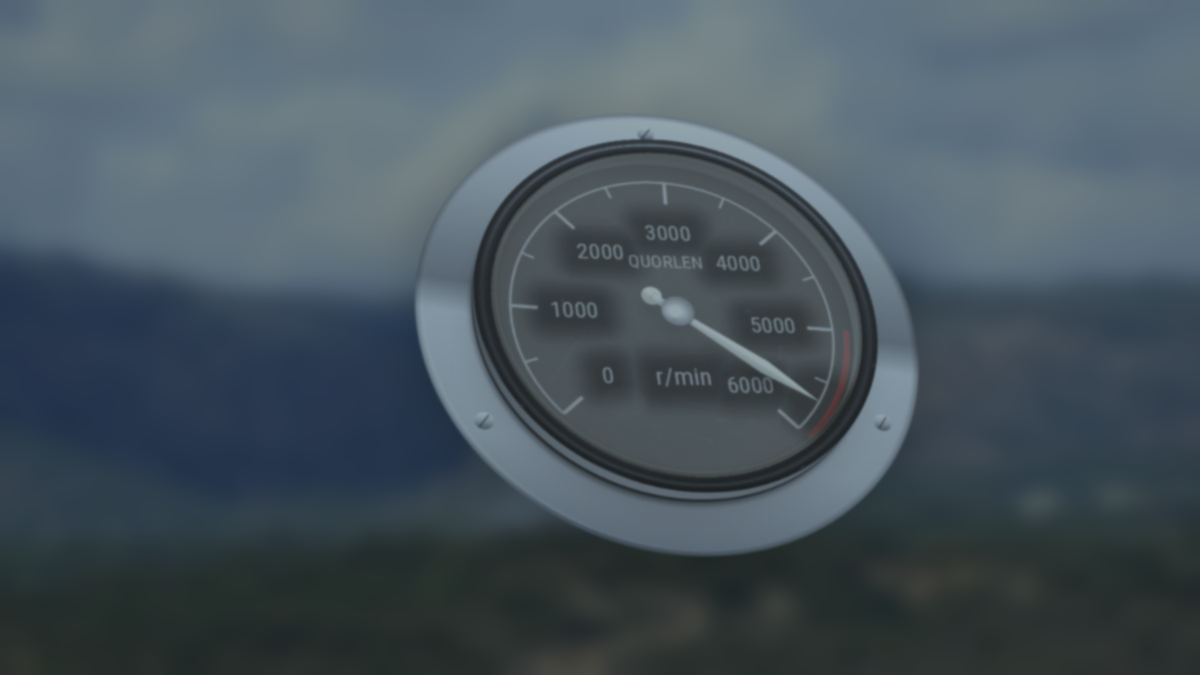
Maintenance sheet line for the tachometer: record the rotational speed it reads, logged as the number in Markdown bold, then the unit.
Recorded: **5750** rpm
